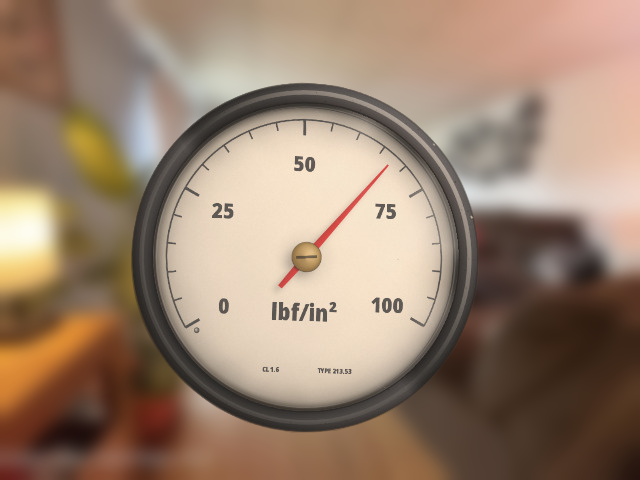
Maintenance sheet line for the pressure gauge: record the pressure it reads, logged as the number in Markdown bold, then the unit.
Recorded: **67.5** psi
